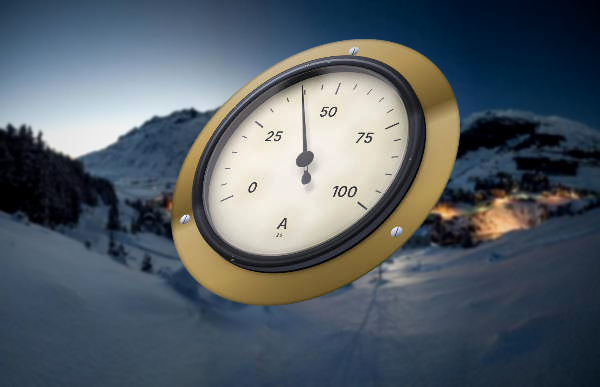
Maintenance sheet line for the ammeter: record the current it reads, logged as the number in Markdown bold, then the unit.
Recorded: **40** A
